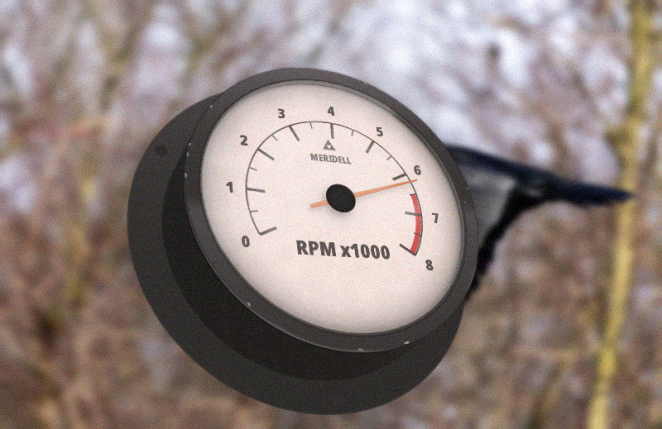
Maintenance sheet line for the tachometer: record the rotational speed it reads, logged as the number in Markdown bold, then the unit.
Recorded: **6250** rpm
